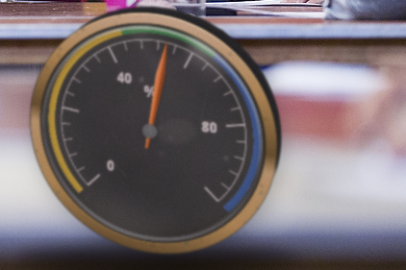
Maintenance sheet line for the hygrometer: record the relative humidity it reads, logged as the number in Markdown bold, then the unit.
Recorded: **54** %
